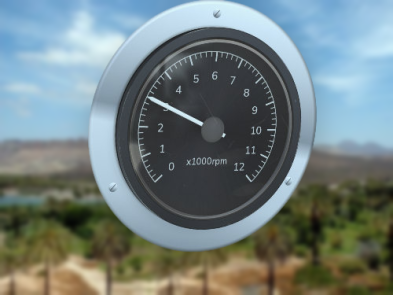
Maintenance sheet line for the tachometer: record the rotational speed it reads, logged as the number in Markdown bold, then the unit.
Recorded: **3000** rpm
